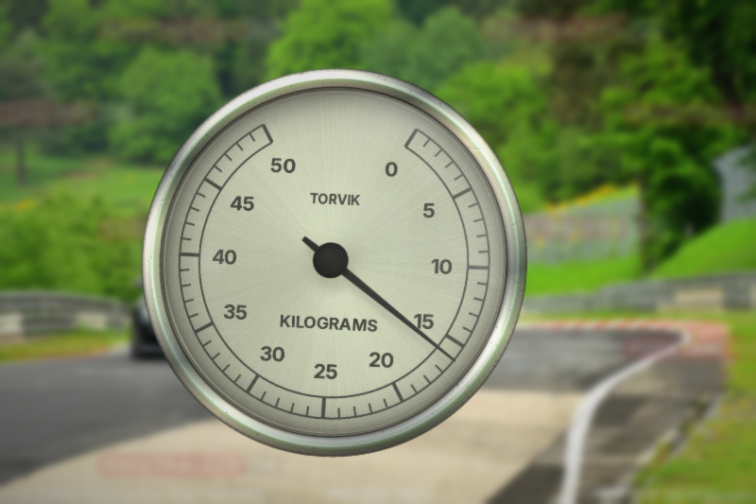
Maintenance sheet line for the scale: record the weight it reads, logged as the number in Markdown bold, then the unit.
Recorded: **16** kg
